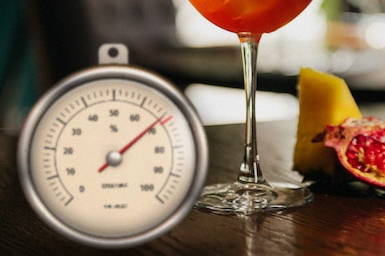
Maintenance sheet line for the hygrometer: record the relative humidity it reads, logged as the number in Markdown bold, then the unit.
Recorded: **68** %
